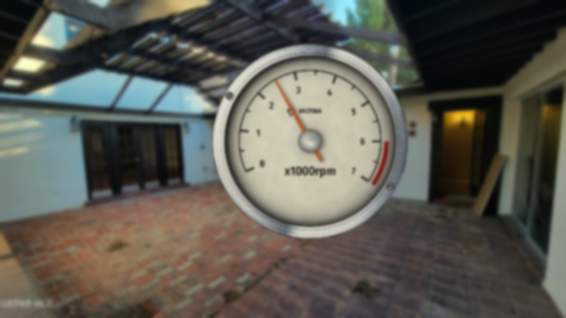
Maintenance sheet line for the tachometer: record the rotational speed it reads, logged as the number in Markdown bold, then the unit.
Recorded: **2500** rpm
